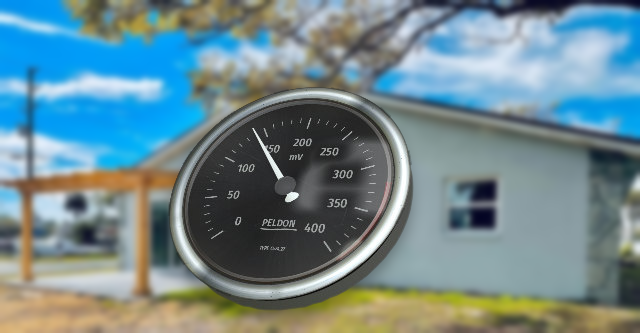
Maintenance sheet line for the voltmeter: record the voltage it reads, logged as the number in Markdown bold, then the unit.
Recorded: **140** mV
